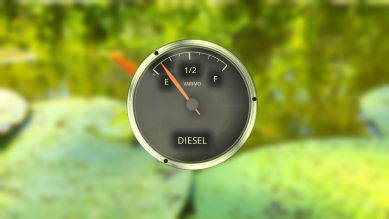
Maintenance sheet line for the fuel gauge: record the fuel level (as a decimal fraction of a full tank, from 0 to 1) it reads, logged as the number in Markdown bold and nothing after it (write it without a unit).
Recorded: **0.125**
